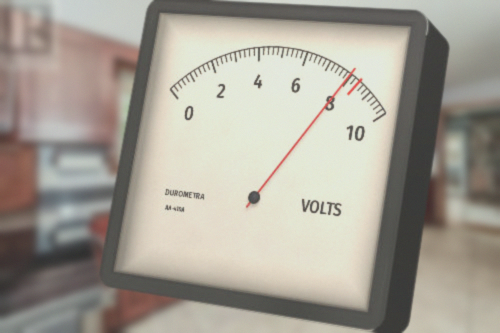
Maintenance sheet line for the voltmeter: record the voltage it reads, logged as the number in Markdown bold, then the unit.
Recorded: **8** V
